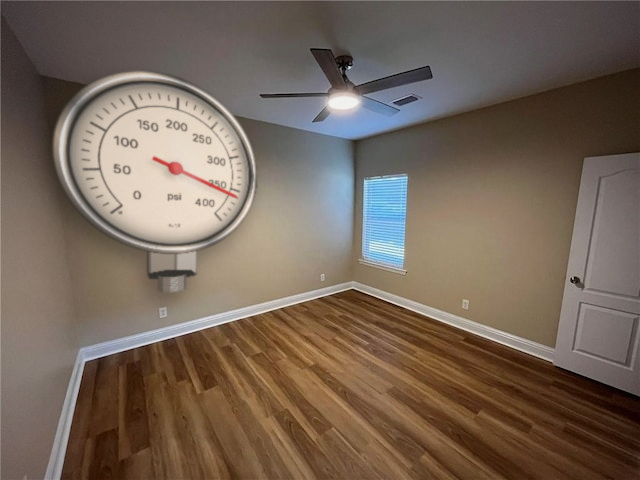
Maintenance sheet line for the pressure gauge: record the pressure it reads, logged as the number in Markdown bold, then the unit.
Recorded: **360** psi
